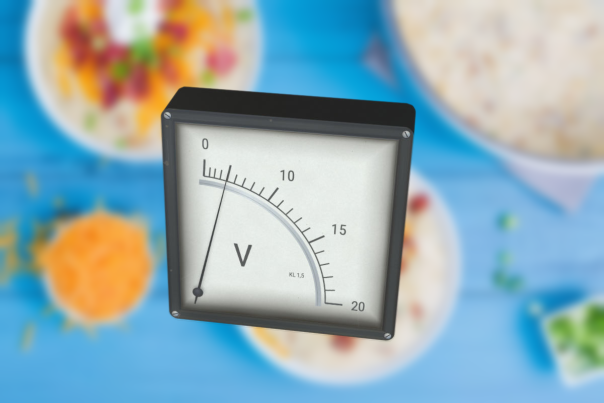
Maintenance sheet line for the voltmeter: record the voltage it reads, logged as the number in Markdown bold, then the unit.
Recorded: **5** V
